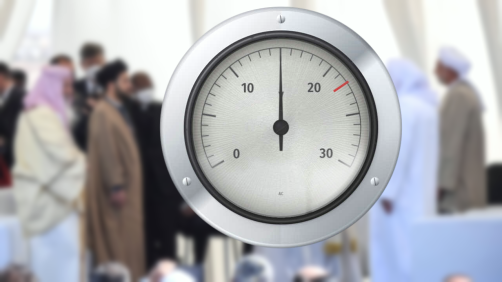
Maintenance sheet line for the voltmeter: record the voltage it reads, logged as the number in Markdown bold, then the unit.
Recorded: **15** V
